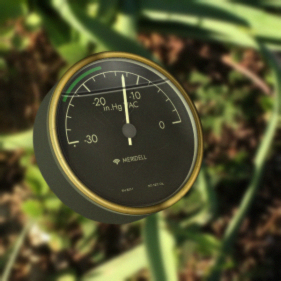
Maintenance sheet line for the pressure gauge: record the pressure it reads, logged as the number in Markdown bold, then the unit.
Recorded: **-13** inHg
